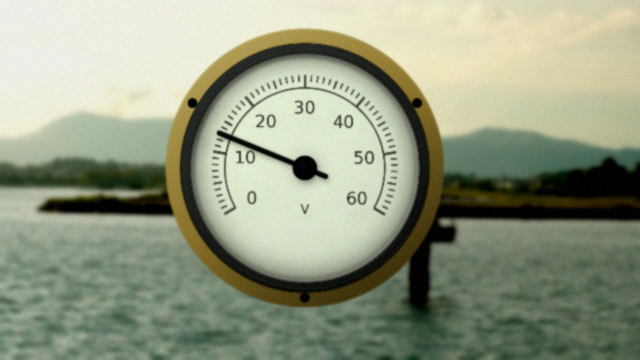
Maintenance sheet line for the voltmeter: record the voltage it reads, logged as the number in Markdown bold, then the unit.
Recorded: **13** V
